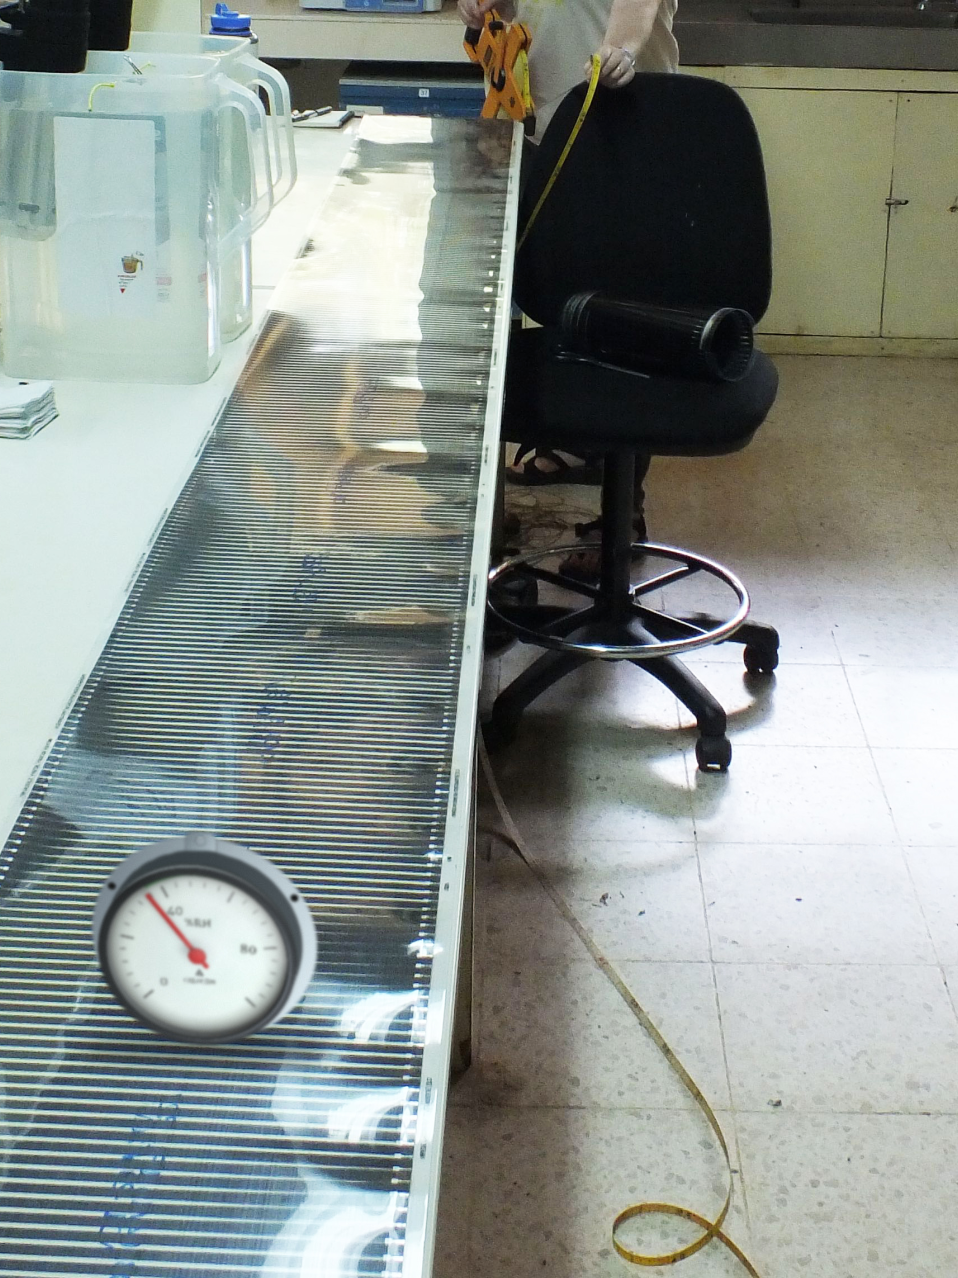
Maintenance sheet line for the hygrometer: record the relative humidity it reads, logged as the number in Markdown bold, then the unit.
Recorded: **36** %
